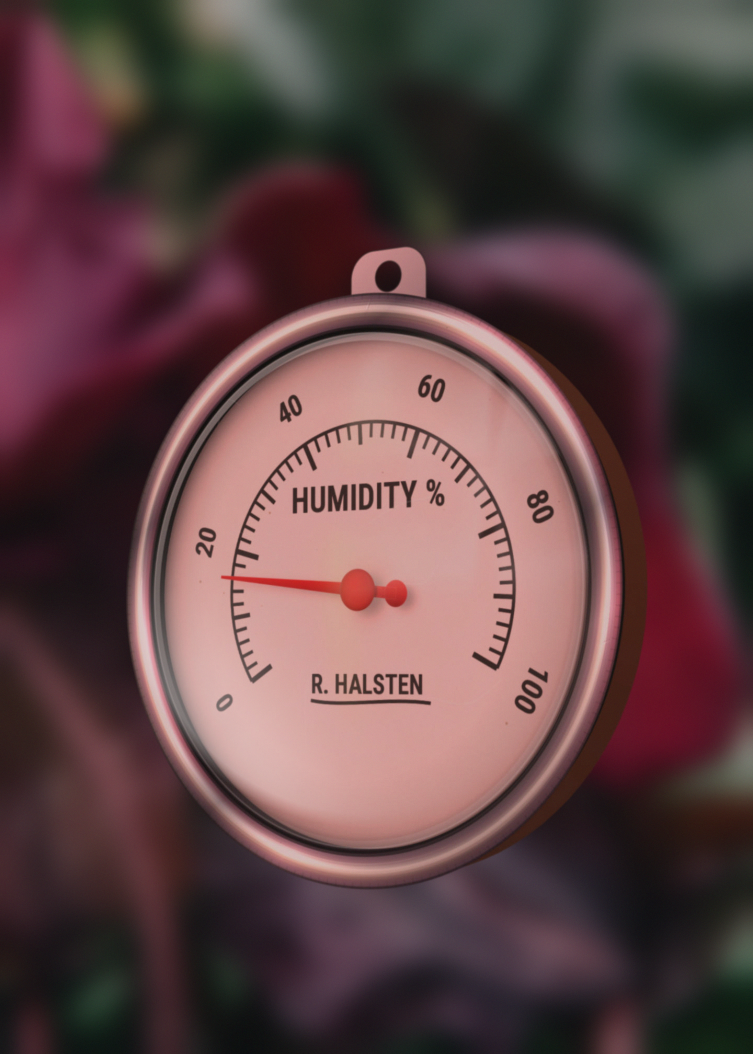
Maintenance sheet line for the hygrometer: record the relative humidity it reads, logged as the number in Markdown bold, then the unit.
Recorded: **16** %
